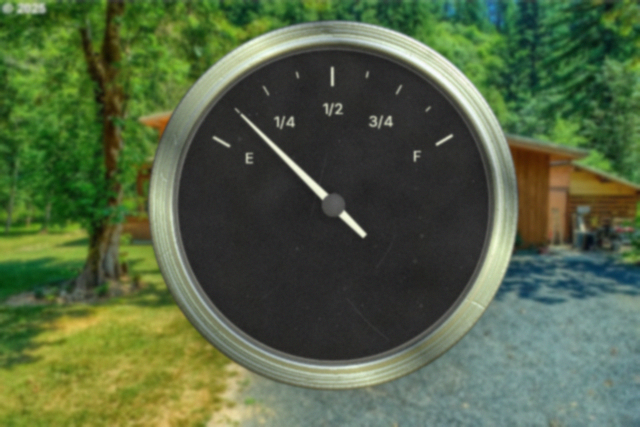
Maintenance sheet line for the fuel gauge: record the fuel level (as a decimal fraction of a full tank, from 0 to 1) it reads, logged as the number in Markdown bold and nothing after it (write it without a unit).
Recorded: **0.125**
